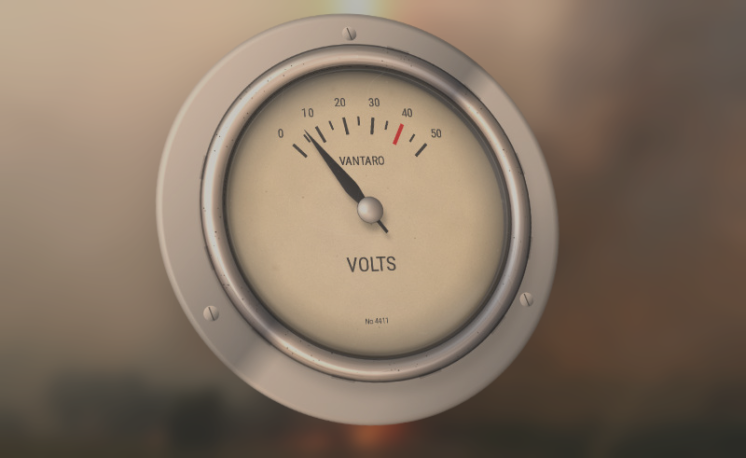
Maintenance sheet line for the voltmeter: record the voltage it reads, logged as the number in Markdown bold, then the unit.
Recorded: **5** V
